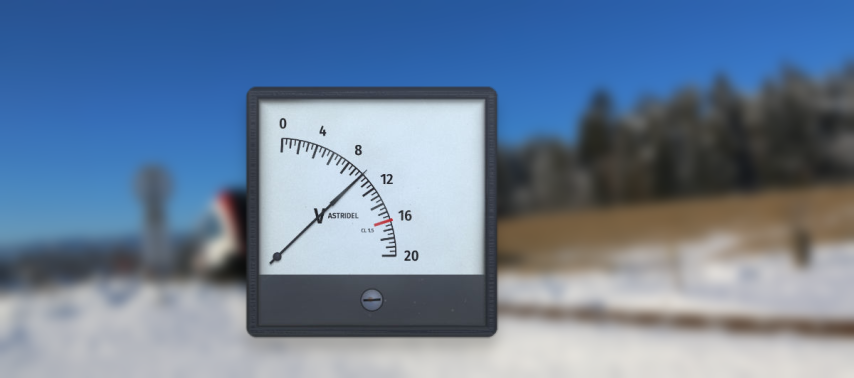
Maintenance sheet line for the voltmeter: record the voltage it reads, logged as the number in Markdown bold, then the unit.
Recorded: **10** V
